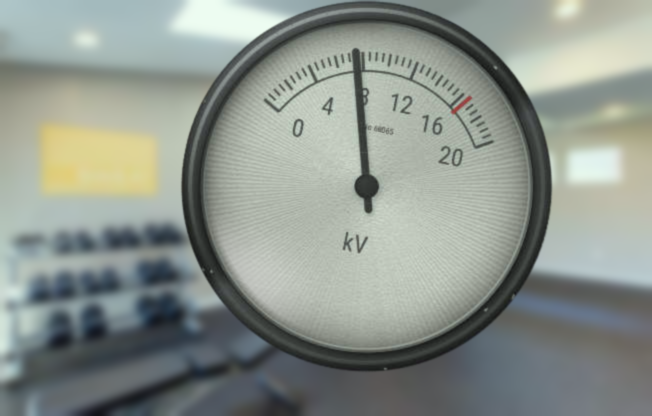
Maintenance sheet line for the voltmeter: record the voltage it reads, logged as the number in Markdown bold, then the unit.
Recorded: **7.5** kV
